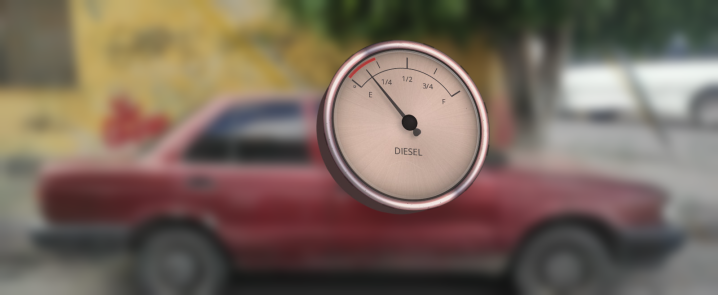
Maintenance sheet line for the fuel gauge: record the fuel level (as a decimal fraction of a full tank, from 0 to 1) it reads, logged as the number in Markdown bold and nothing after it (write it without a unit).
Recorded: **0.125**
